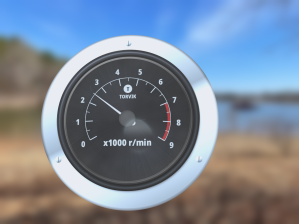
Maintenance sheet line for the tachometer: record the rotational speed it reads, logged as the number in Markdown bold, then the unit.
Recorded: **2500** rpm
